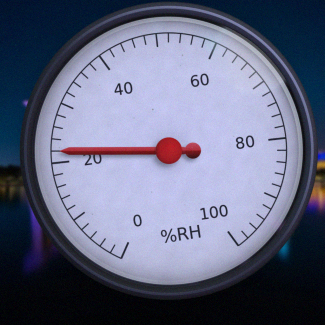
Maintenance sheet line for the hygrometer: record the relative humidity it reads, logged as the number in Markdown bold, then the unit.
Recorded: **22** %
